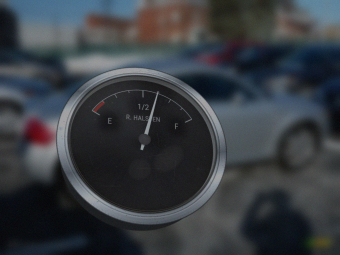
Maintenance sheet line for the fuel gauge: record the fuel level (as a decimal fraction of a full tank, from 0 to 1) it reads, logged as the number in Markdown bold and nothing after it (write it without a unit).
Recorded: **0.625**
